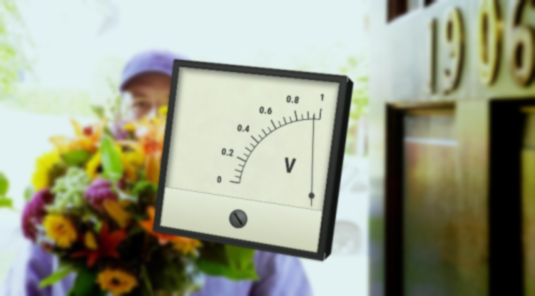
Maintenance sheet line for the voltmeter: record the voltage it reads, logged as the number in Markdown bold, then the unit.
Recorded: **0.95** V
